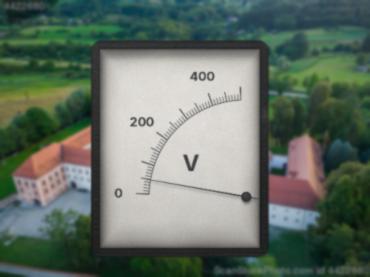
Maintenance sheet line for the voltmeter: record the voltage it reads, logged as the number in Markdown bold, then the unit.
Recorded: **50** V
